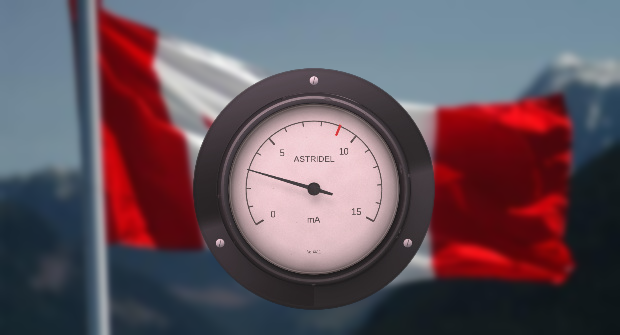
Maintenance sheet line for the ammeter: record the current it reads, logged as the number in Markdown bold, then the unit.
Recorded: **3** mA
